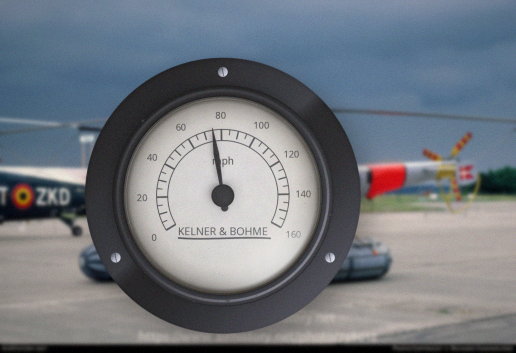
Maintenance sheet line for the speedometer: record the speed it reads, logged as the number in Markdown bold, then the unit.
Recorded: **75** mph
